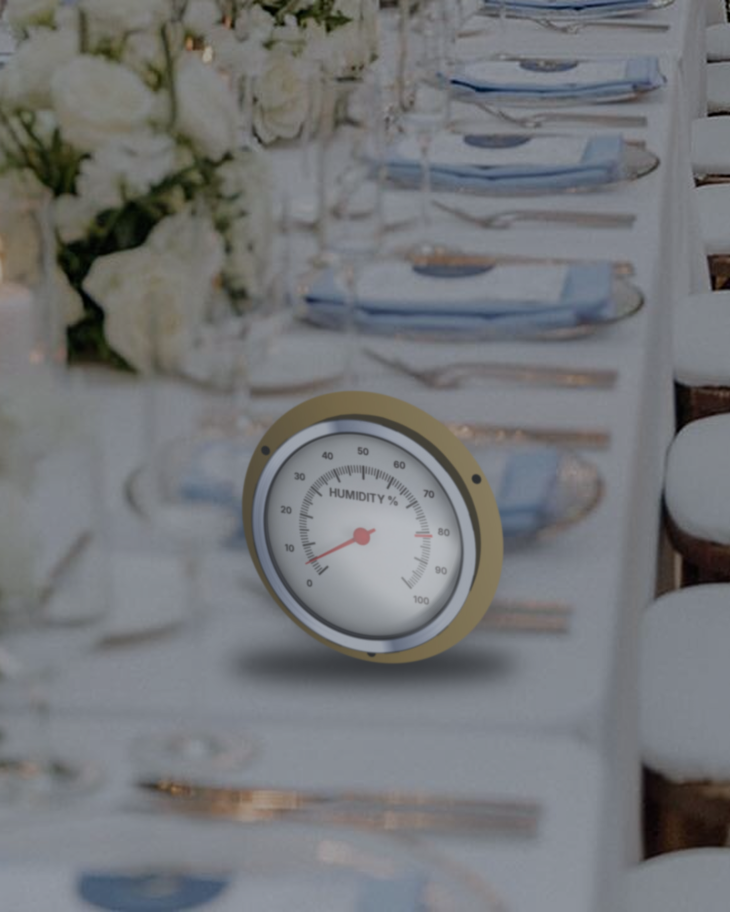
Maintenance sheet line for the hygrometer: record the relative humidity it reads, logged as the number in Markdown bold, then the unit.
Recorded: **5** %
